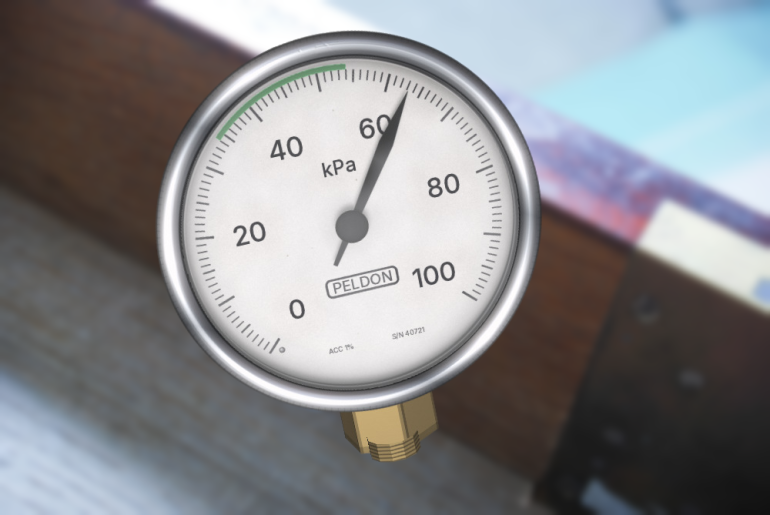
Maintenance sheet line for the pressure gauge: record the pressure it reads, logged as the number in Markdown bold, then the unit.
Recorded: **63** kPa
